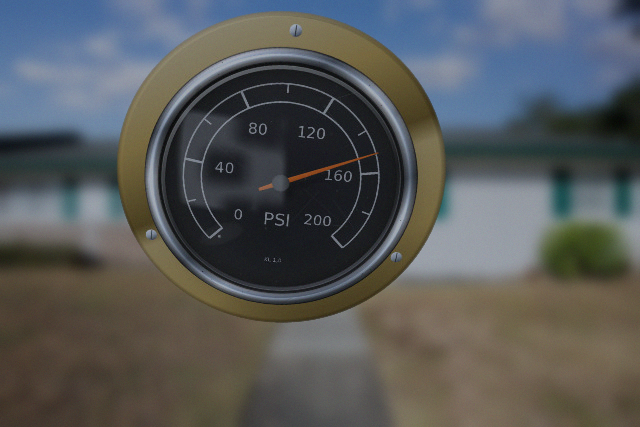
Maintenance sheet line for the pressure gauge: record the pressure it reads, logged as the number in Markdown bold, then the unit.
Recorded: **150** psi
